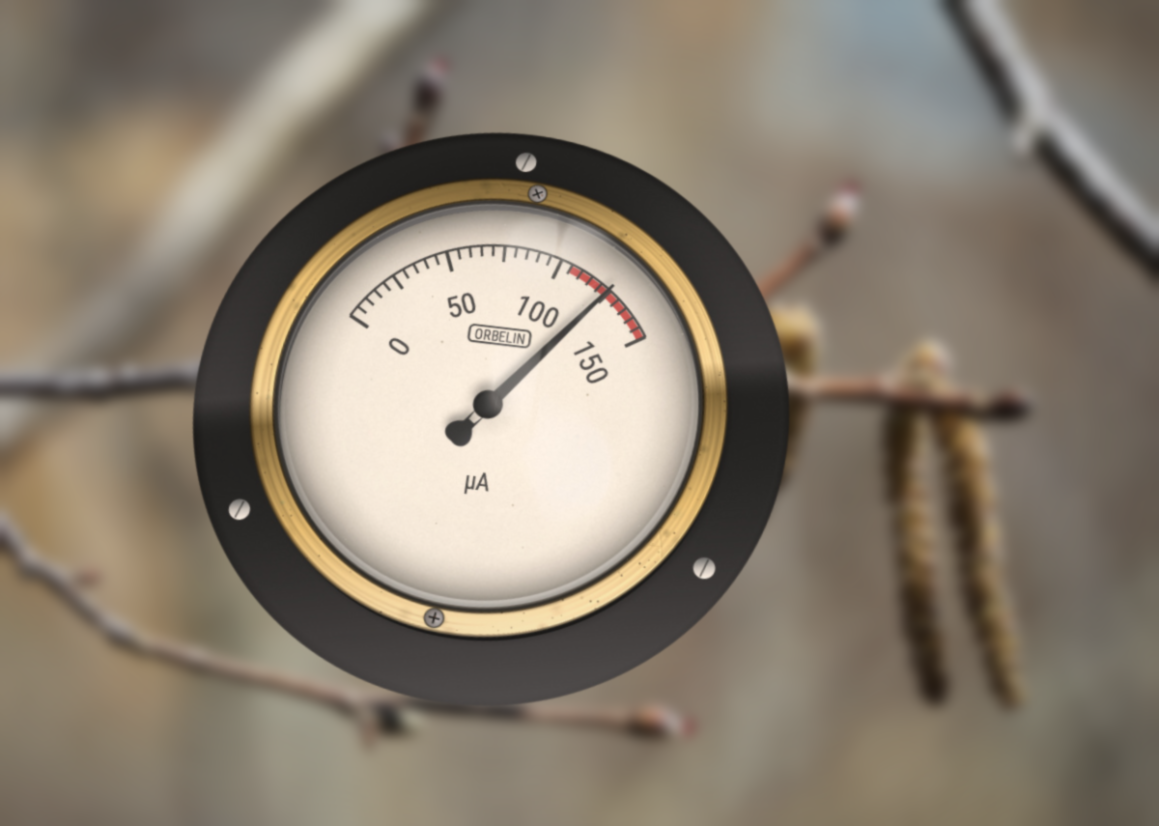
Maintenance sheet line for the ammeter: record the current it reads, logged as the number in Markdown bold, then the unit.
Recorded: **125** µA
